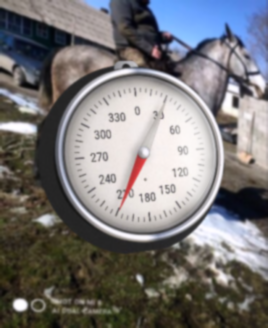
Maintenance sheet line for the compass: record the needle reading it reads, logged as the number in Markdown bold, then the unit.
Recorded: **210** °
